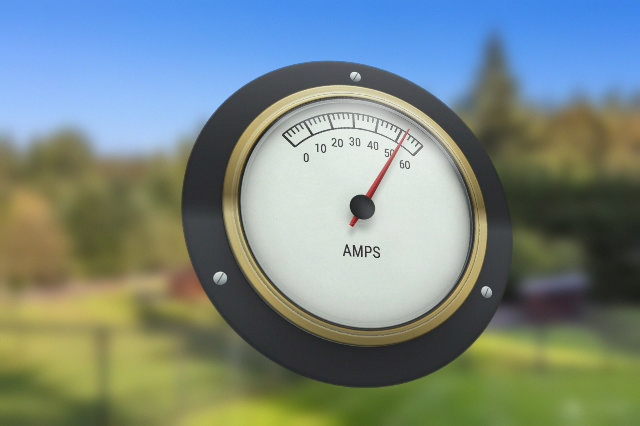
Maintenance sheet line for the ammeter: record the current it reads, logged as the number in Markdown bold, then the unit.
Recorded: **52** A
